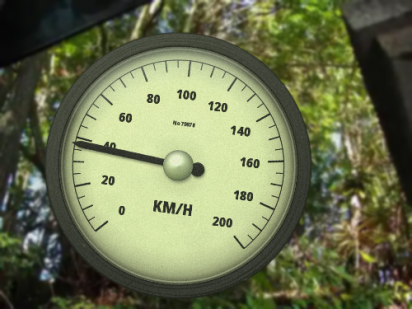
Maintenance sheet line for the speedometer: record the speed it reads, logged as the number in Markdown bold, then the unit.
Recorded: **37.5** km/h
